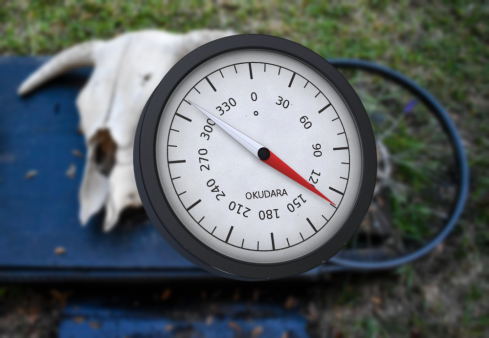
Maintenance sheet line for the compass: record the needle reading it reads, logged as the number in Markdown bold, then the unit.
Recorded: **130** °
